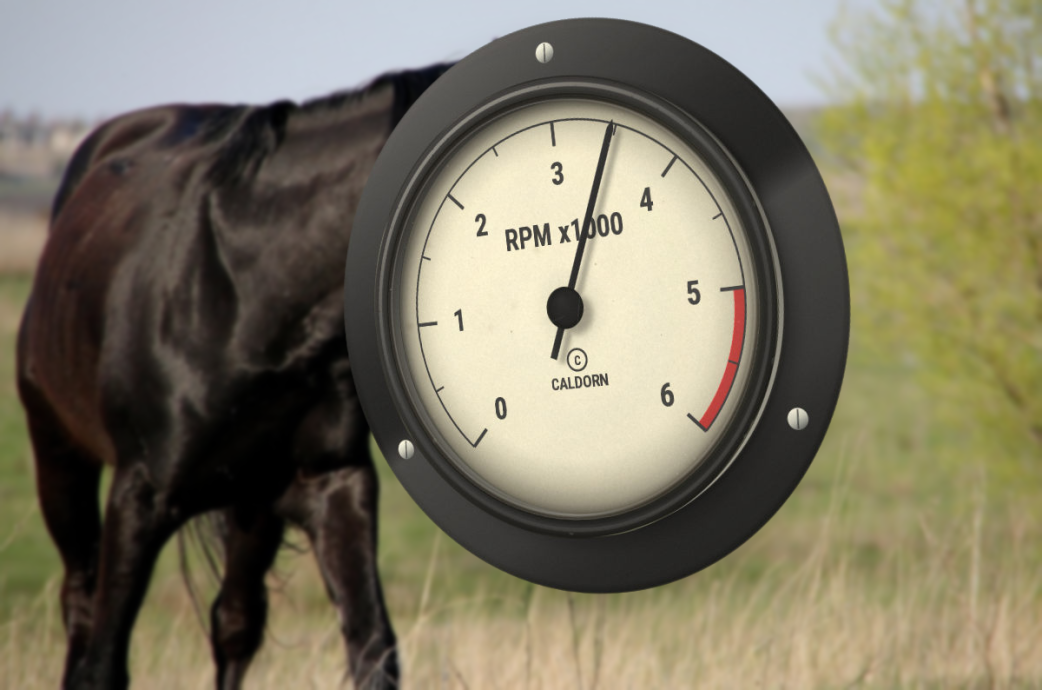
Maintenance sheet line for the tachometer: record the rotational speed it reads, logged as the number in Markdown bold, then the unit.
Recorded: **3500** rpm
